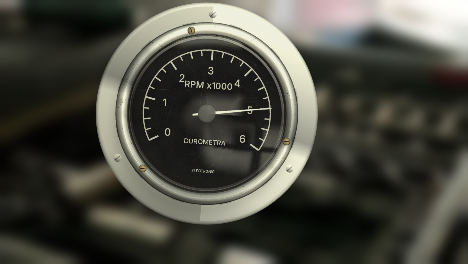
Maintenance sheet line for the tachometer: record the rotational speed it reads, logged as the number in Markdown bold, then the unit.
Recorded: **5000** rpm
